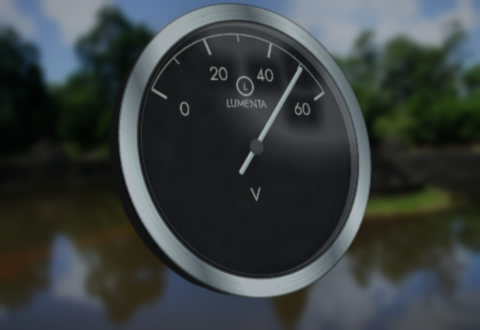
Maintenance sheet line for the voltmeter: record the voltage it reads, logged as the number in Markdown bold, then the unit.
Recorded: **50** V
